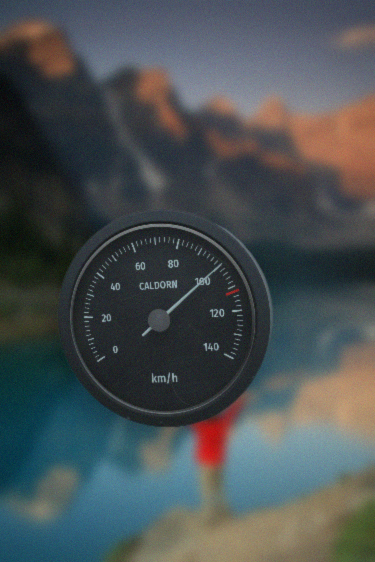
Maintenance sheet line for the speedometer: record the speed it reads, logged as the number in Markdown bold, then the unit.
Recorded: **100** km/h
